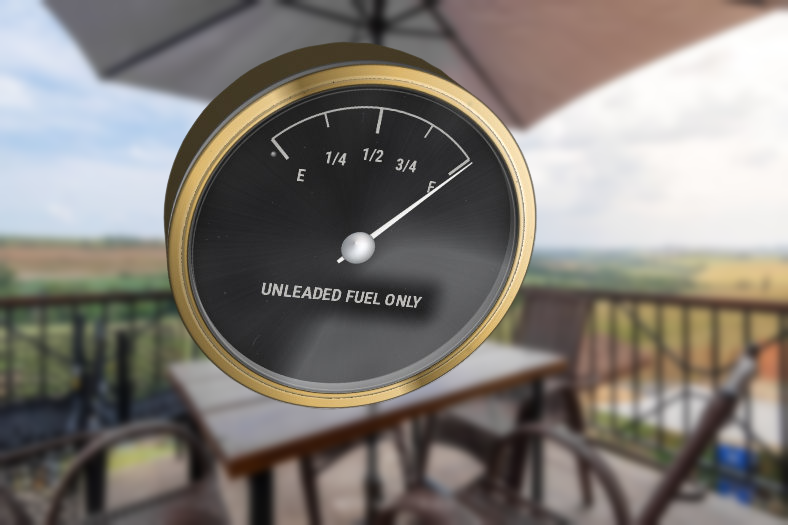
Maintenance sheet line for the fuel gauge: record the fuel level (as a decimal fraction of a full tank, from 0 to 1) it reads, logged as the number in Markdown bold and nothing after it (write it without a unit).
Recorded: **1**
